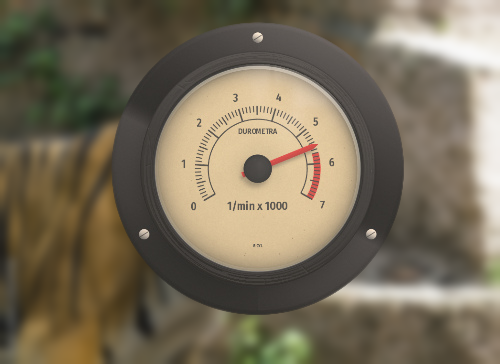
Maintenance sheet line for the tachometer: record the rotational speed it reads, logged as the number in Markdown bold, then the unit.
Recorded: **5500** rpm
